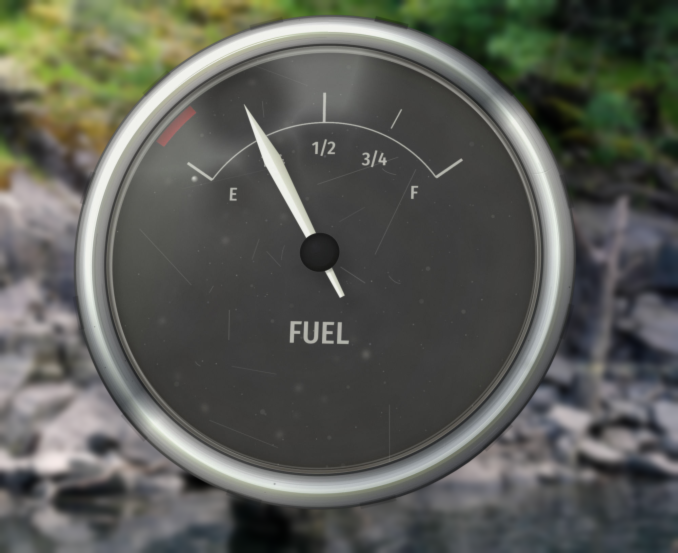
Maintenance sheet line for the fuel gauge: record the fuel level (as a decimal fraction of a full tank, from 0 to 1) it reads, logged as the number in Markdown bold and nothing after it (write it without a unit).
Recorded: **0.25**
